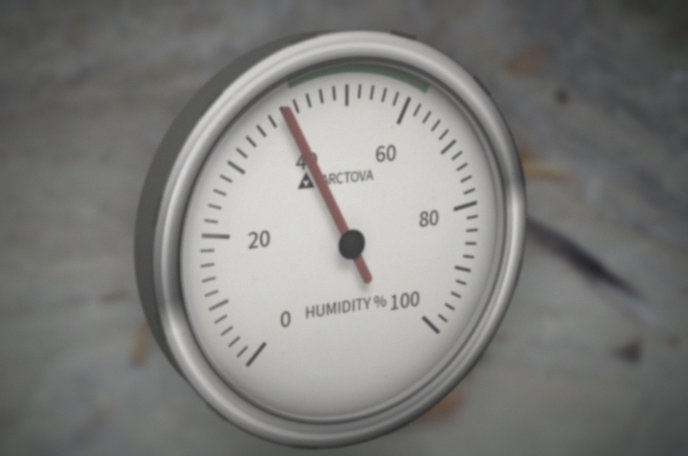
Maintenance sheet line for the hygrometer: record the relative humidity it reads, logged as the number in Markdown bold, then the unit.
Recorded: **40** %
